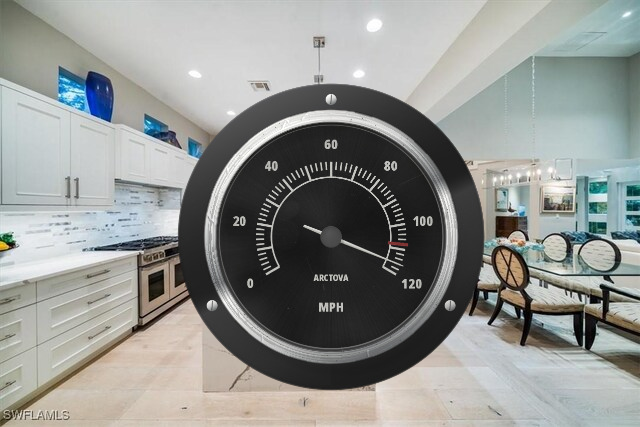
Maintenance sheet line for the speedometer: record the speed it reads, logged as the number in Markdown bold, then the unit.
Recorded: **116** mph
